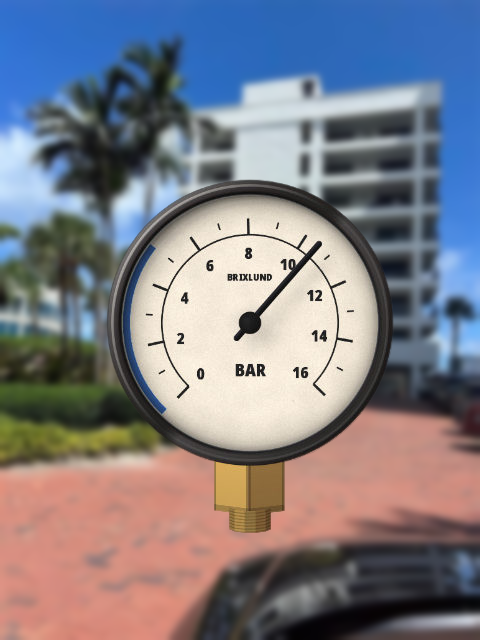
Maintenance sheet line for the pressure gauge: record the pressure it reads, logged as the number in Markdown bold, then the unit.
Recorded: **10.5** bar
